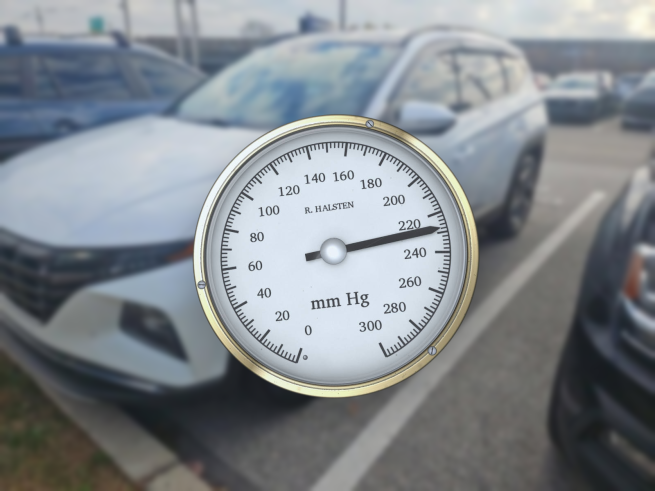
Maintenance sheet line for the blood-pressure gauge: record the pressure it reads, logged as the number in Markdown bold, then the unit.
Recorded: **228** mmHg
